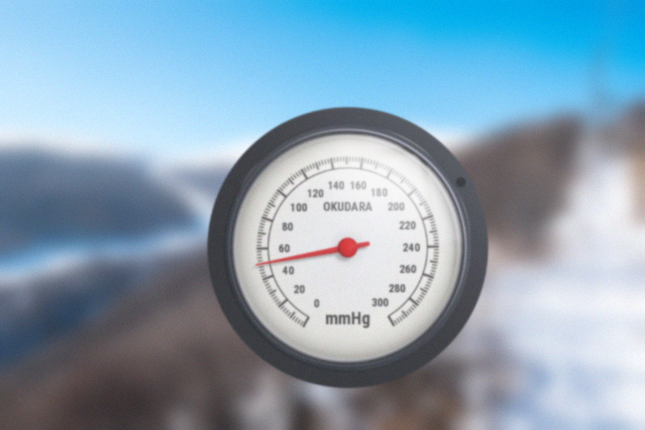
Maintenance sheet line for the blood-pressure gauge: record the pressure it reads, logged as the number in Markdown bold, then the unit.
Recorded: **50** mmHg
